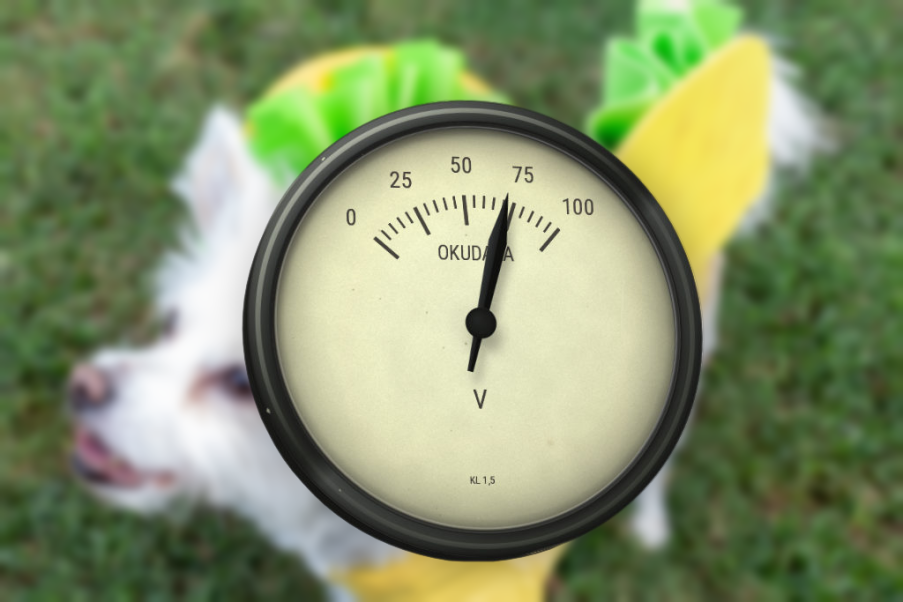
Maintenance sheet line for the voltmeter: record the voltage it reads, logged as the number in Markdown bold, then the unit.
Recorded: **70** V
